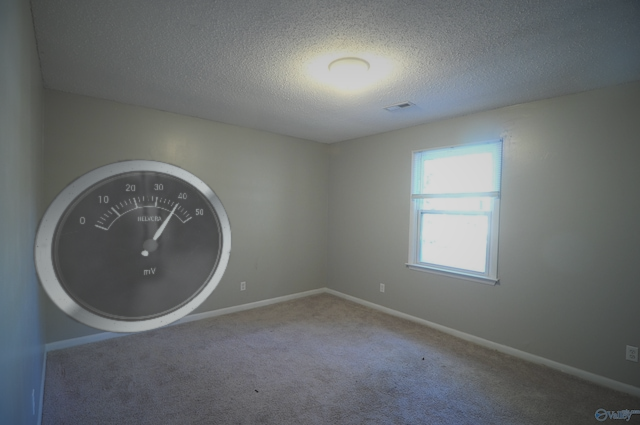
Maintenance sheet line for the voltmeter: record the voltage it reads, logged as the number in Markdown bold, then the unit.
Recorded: **40** mV
